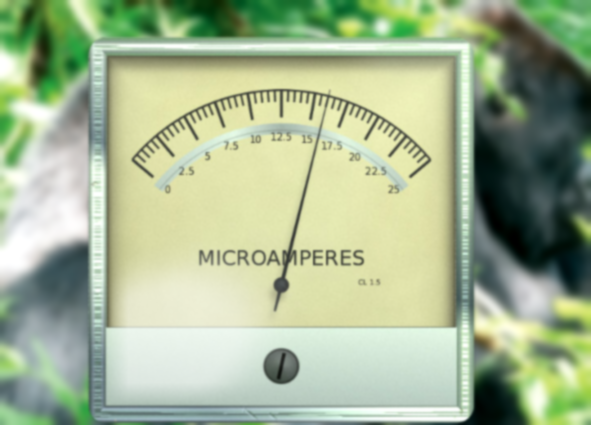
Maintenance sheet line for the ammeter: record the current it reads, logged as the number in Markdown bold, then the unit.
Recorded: **16** µA
